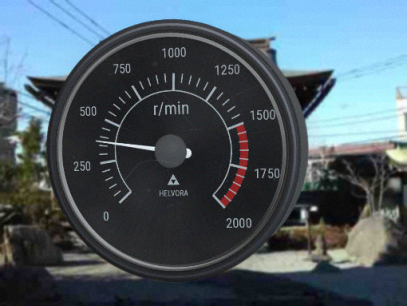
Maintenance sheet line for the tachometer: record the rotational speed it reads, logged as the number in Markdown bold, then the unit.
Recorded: **375** rpm
